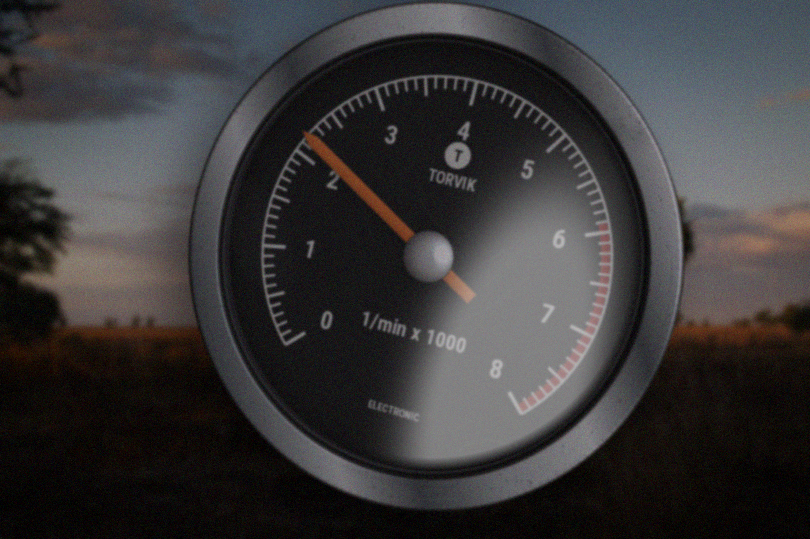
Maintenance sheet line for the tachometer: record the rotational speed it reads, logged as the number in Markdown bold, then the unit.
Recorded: **2200** rpm
